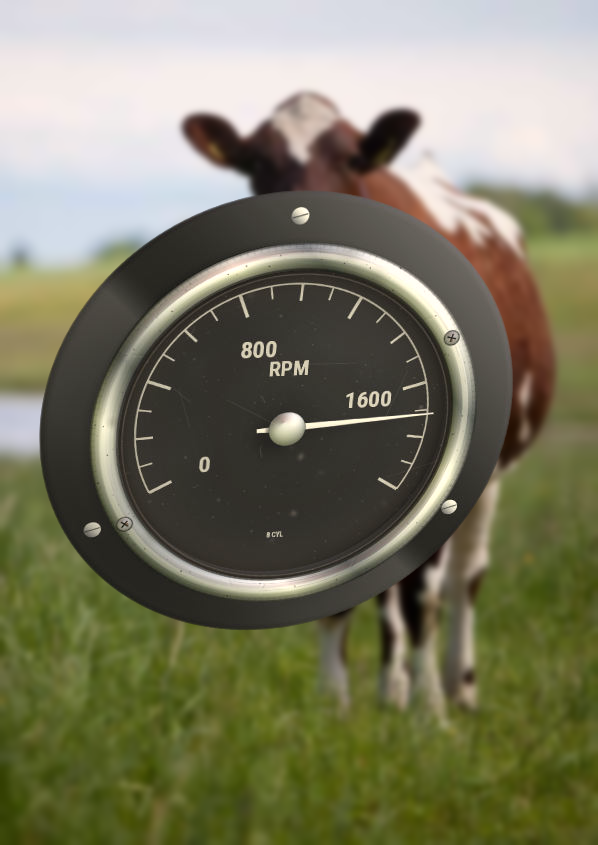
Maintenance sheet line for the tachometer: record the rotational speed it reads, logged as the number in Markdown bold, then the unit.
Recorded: **1700** rpm
